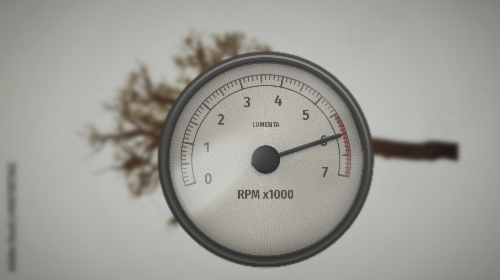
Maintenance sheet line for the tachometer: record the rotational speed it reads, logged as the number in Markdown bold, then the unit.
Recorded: **6000** rpm
